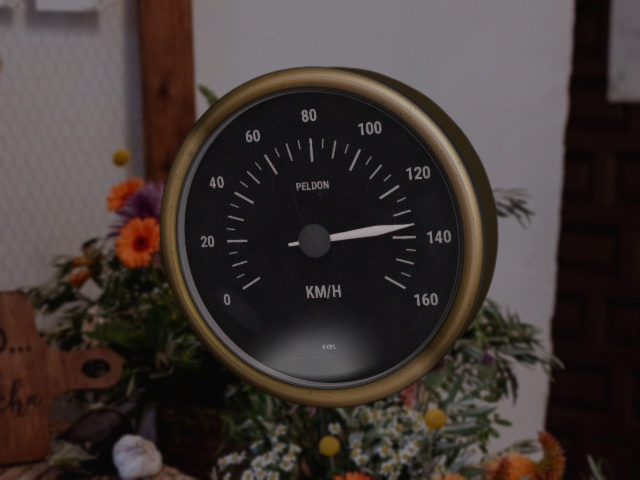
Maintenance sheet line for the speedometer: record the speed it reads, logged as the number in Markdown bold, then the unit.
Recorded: **135** km/h
